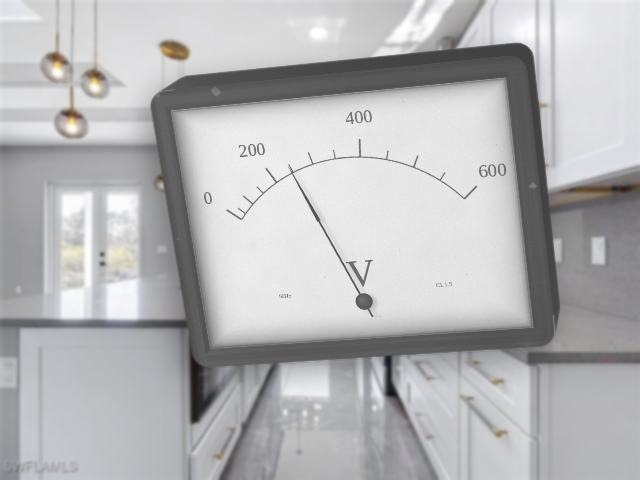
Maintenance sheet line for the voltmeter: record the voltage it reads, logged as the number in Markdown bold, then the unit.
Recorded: **250** V
